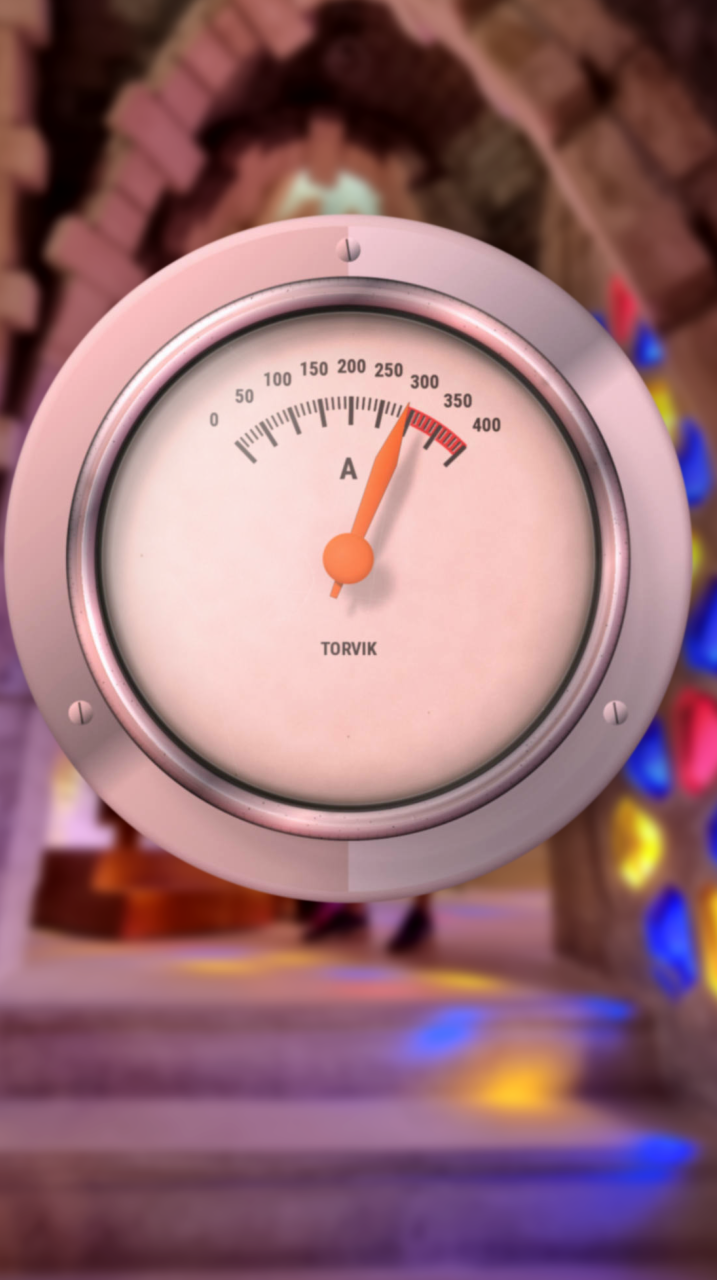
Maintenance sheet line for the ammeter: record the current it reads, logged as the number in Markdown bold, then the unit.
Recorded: **290** A
